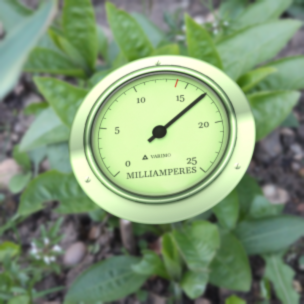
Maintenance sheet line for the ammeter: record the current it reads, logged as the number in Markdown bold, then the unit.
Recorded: **17** mA
